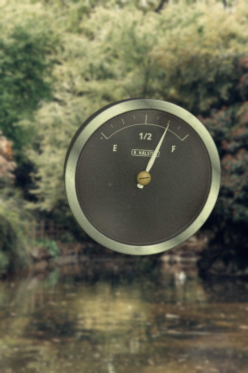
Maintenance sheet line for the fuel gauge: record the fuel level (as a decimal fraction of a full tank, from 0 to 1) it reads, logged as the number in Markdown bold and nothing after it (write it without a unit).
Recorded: **0.75**
